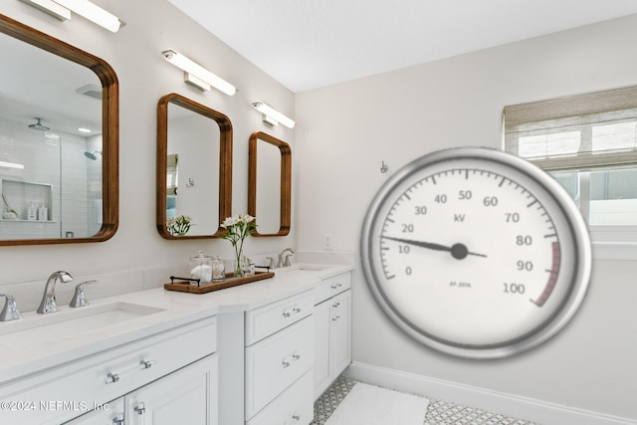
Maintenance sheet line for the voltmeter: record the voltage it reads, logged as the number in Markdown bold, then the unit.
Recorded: **14** kV
